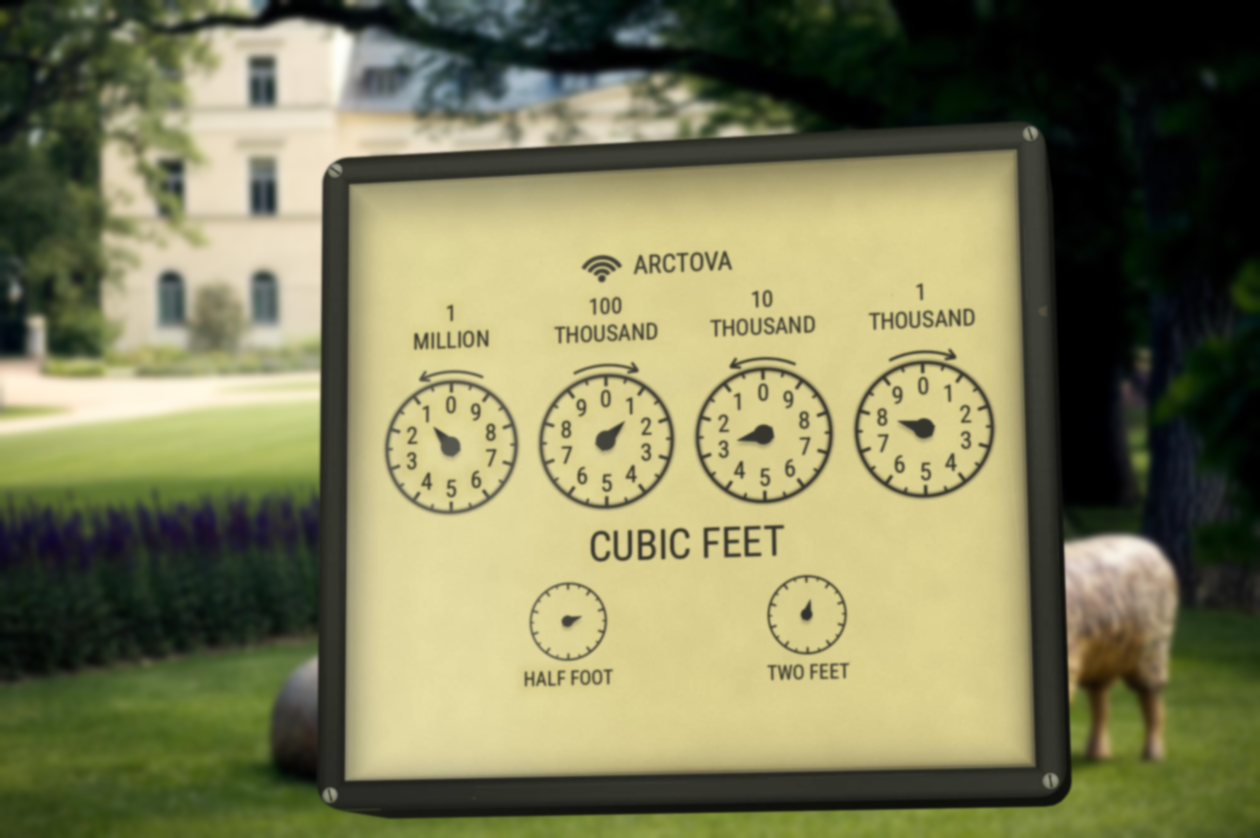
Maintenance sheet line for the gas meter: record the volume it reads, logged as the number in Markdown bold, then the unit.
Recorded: **112800** ft³
